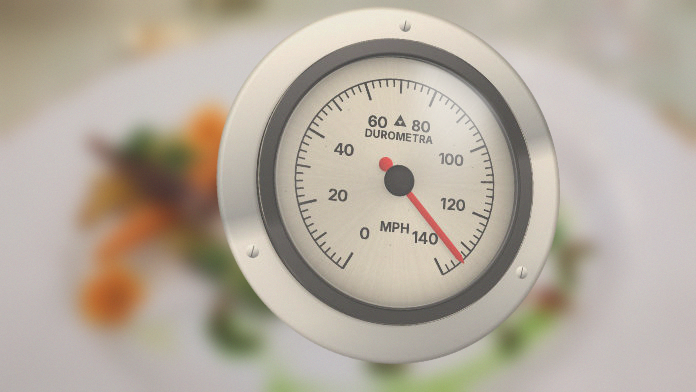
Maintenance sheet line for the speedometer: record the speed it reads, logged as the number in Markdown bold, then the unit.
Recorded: **134** mph
